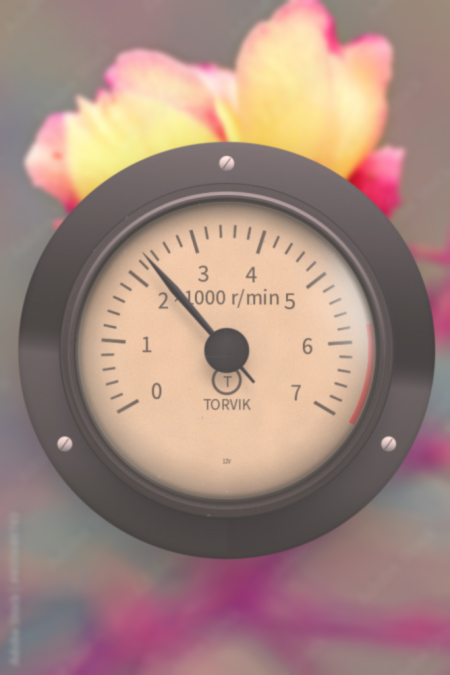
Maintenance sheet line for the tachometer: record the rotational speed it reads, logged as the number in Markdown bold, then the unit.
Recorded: **2300** rpm
